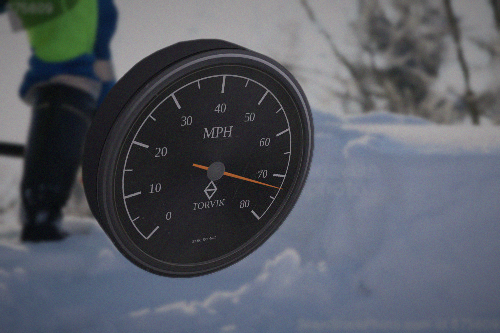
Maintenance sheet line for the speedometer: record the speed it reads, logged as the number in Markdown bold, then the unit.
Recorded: **72.5** mph
